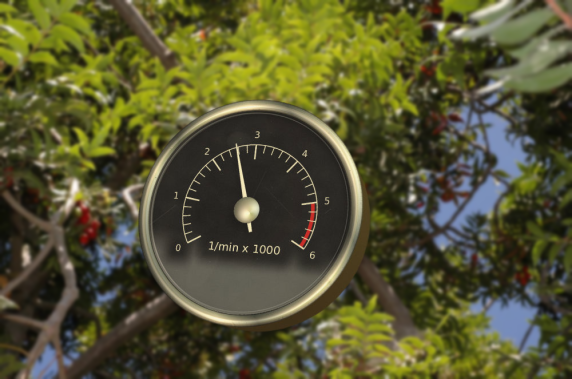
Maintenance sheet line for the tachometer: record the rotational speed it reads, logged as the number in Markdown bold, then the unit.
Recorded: **2600** rpm
